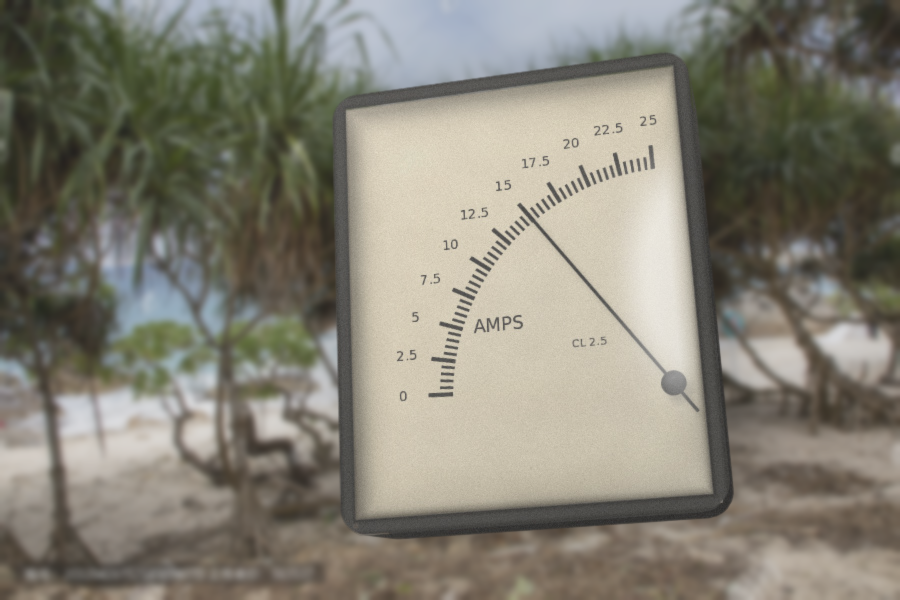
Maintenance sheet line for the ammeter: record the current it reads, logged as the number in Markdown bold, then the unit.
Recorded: **15** A
